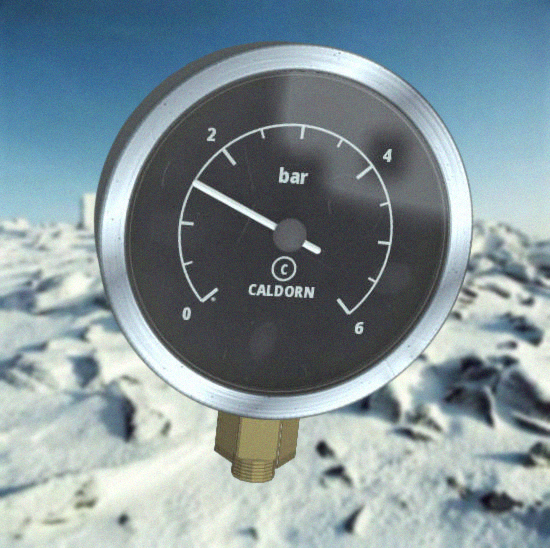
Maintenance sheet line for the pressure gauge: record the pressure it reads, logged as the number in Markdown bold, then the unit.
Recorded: **1.5** bar
